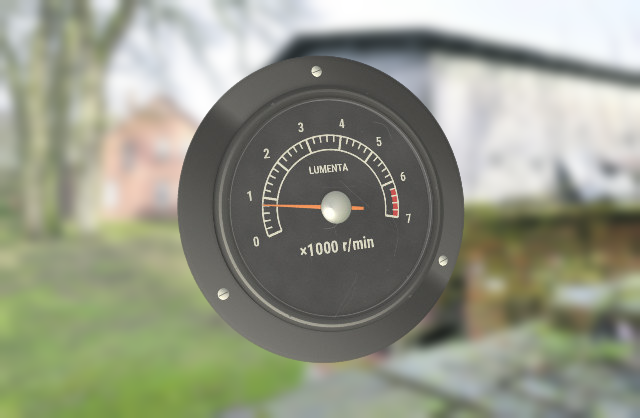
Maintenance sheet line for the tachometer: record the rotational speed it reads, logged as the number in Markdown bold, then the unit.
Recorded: **800** rpm
